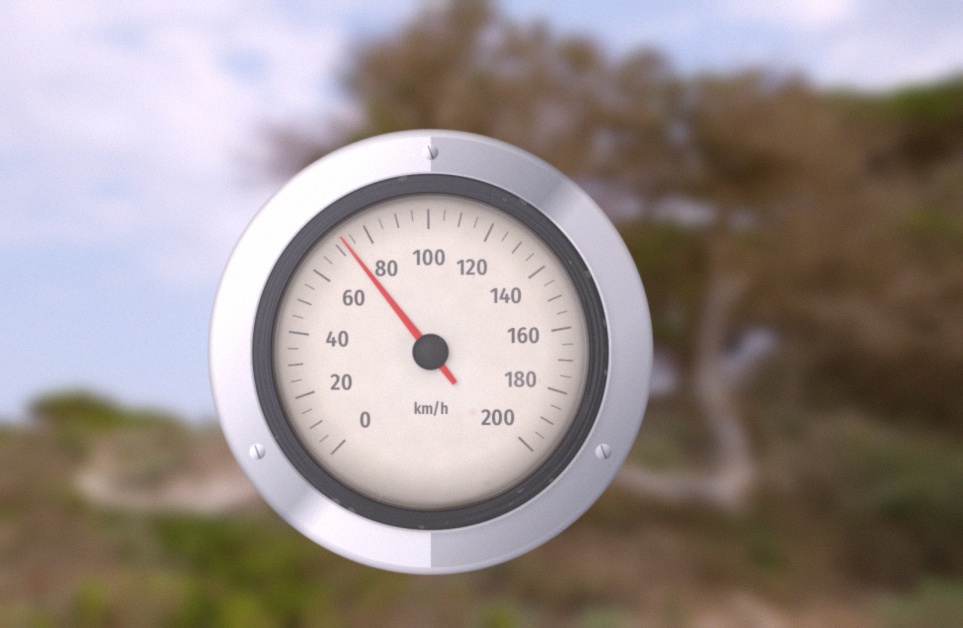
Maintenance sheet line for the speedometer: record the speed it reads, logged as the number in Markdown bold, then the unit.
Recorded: **72.5** km/h
